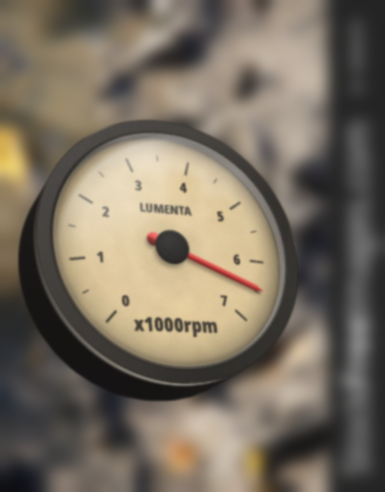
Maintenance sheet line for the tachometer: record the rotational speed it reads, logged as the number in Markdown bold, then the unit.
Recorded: **6500** rpm
